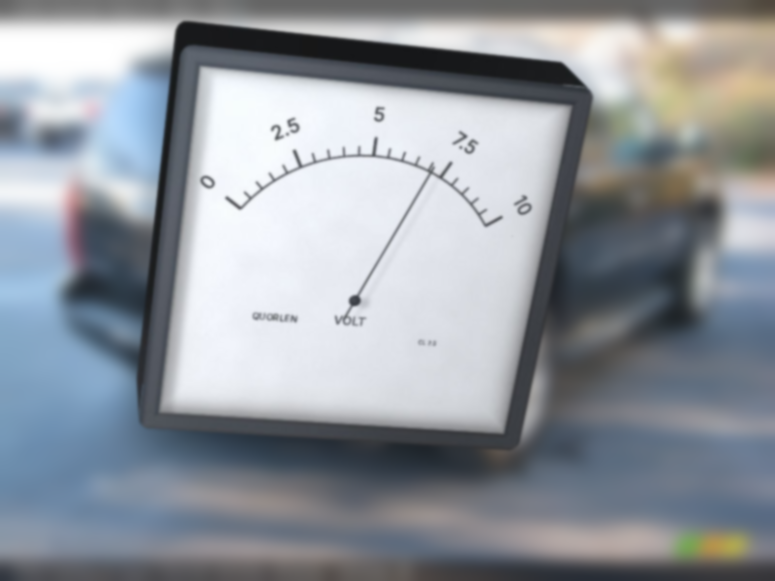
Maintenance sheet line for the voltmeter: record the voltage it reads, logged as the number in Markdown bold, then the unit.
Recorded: **7** V
